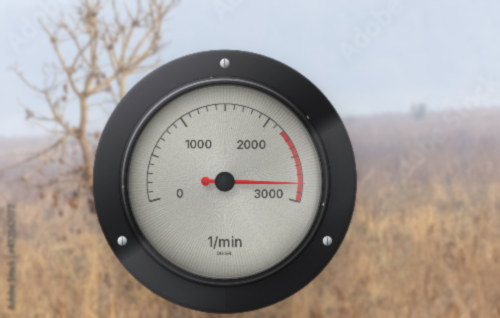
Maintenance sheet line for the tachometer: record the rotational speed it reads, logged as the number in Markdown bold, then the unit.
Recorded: **2800** rpm
